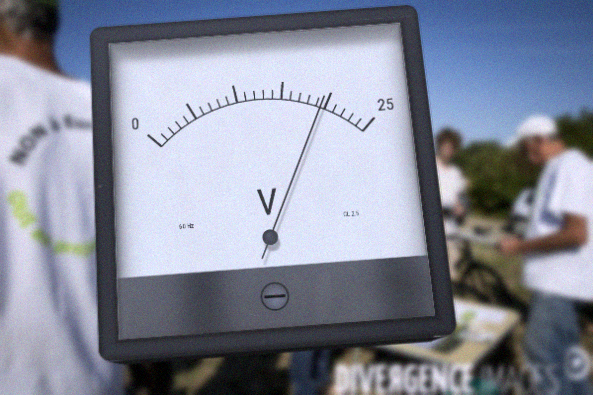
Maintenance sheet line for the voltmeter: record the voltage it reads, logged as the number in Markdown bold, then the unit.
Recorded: **19.5** V
